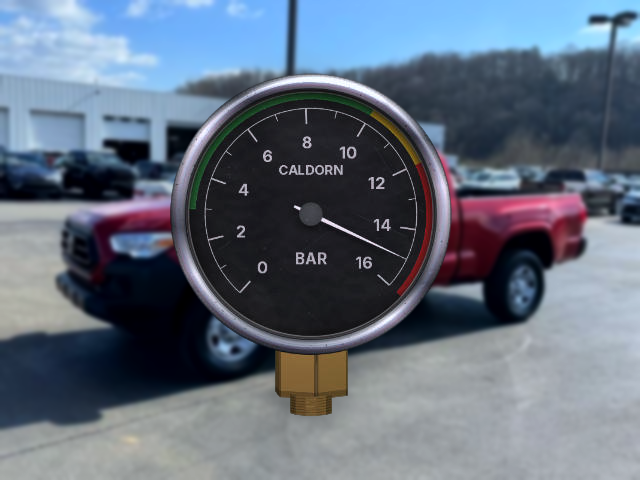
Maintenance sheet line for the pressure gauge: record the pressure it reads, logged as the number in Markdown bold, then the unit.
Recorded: **15** bar
